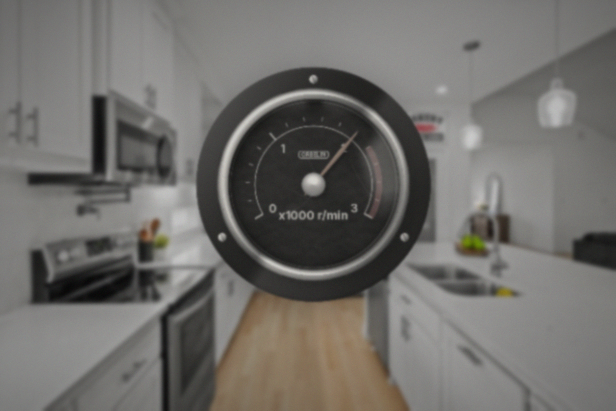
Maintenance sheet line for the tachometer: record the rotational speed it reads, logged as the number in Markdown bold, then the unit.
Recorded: **2000** rpm
